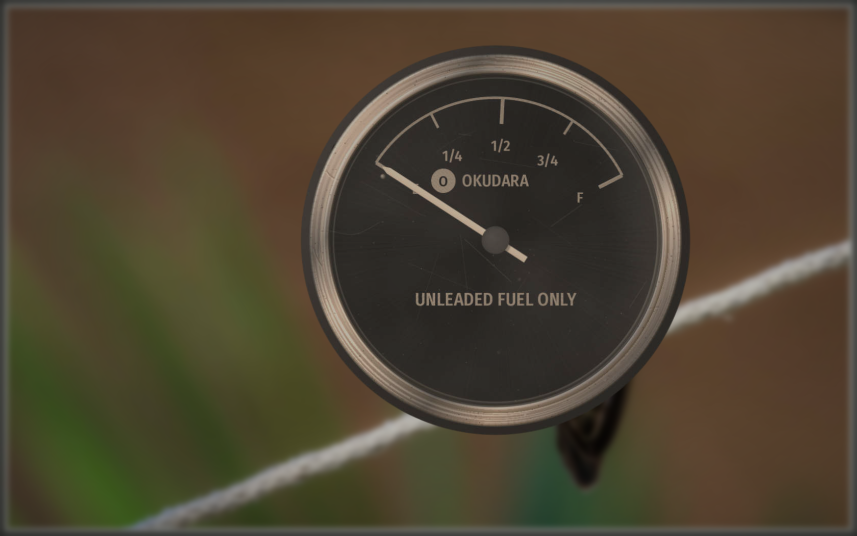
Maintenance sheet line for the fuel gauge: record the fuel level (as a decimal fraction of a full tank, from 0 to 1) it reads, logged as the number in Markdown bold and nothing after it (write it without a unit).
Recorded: **0**
